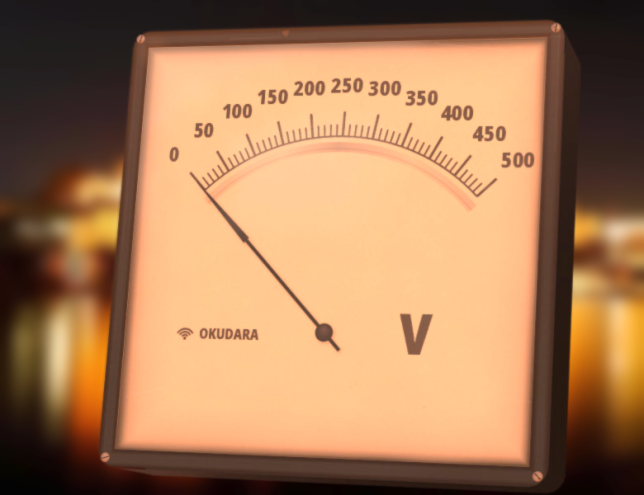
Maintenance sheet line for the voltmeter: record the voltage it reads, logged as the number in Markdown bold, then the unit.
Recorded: **0** V
